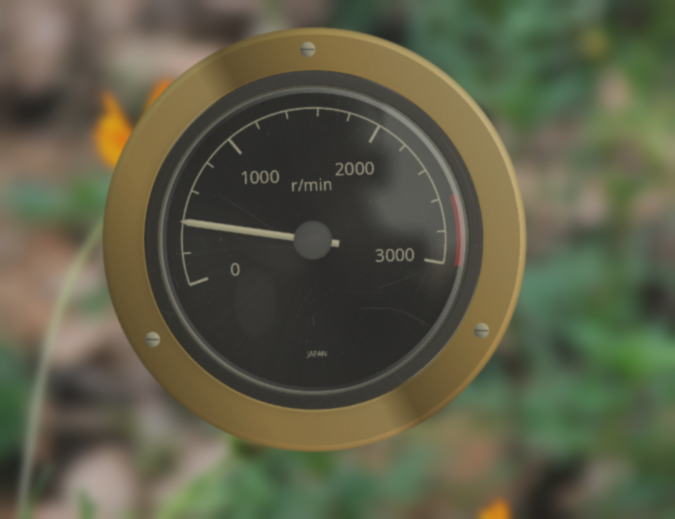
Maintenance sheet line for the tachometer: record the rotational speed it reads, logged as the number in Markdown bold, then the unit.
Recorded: **400** rpm
